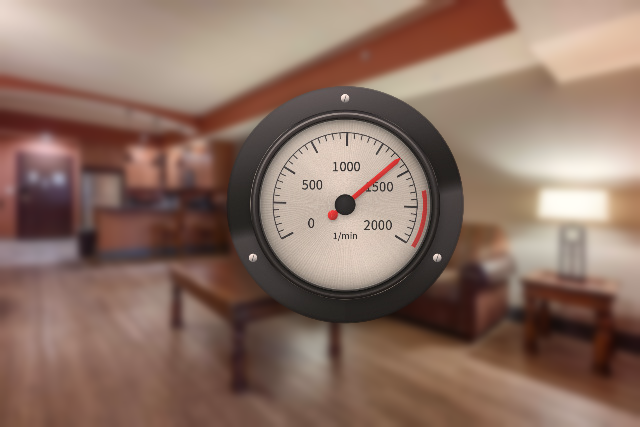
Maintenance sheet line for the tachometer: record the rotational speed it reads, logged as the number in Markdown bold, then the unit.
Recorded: **1400** rpm
